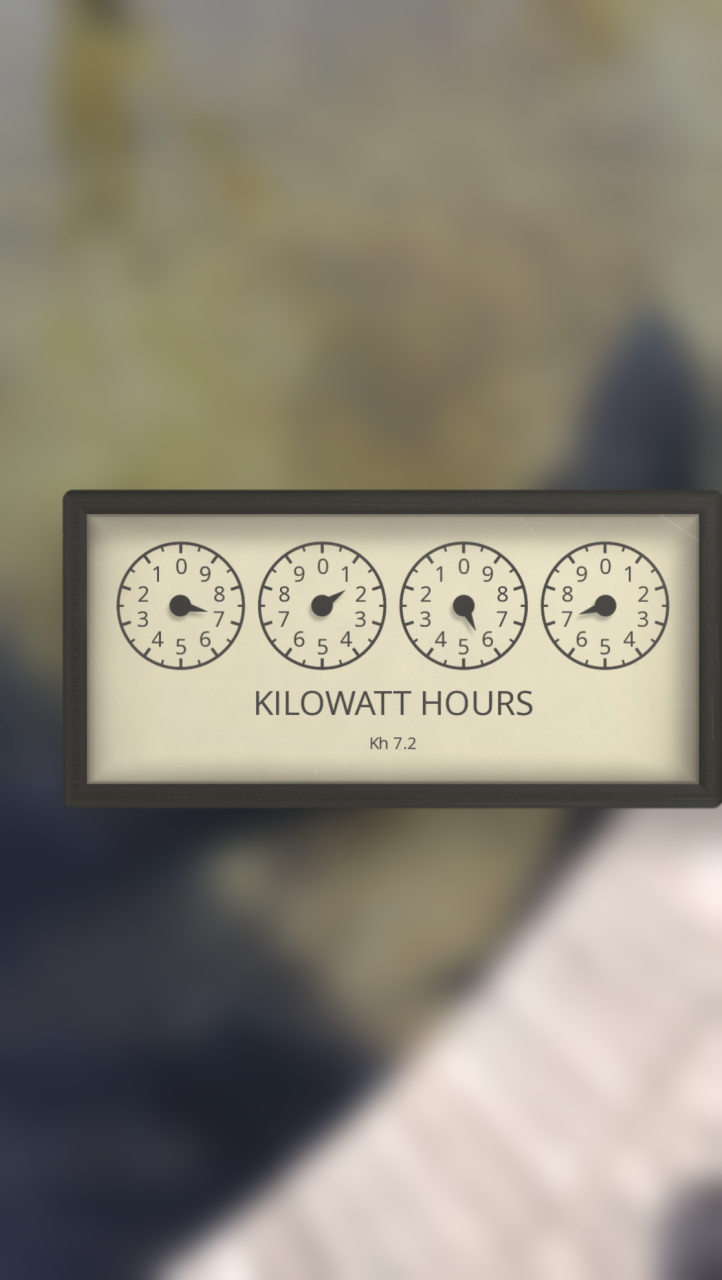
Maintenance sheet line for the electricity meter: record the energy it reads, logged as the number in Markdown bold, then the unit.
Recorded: **7157** kWh
